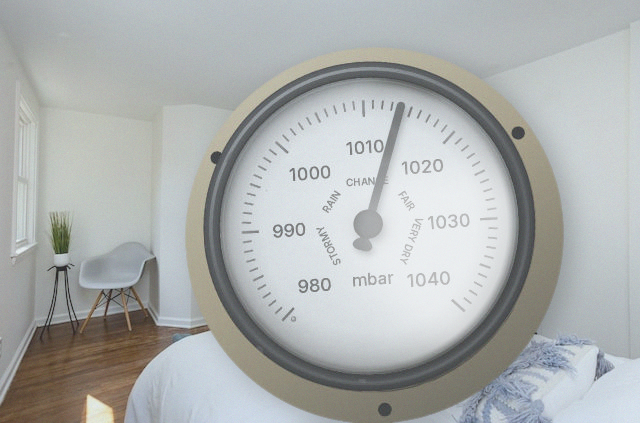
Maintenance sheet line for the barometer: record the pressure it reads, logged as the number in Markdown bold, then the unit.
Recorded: **1014** mbar
